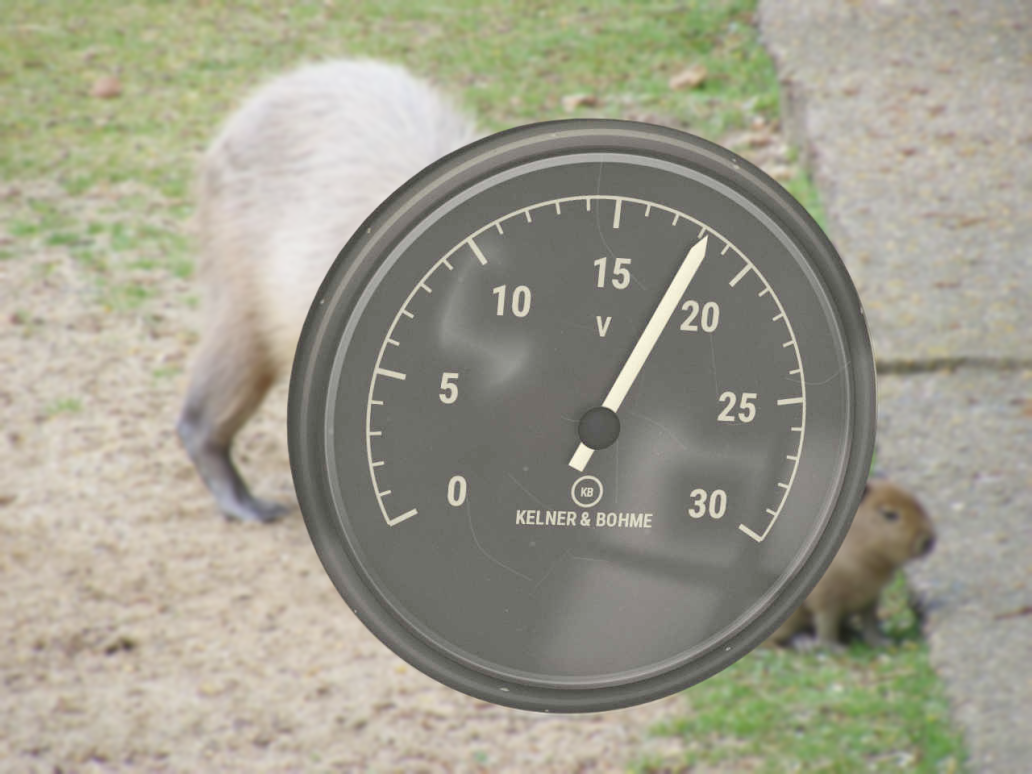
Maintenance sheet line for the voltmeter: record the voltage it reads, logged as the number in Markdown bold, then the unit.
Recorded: **18** V
